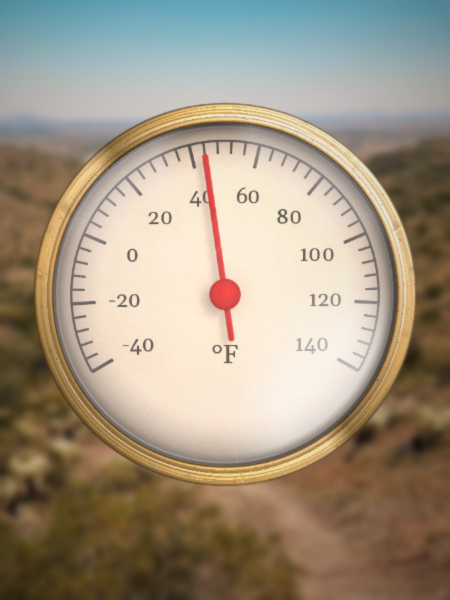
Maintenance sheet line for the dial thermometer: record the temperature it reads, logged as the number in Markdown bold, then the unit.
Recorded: **44** °F
